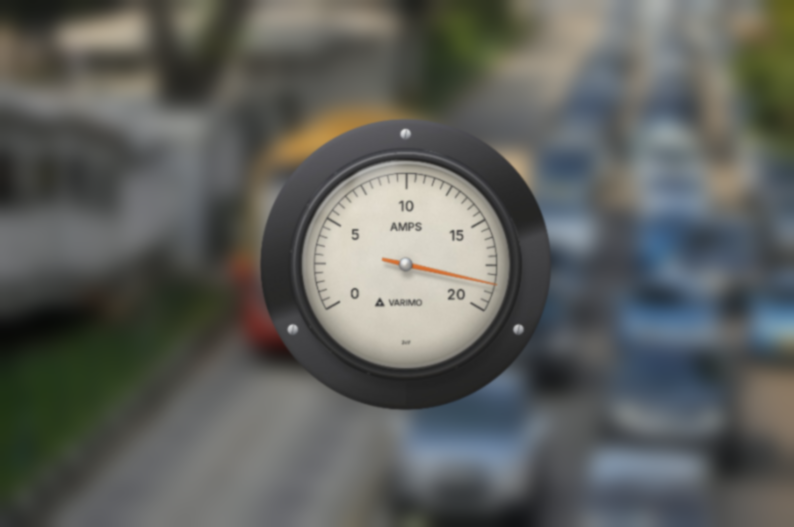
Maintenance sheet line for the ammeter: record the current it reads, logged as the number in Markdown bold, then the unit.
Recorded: **18.5** A
